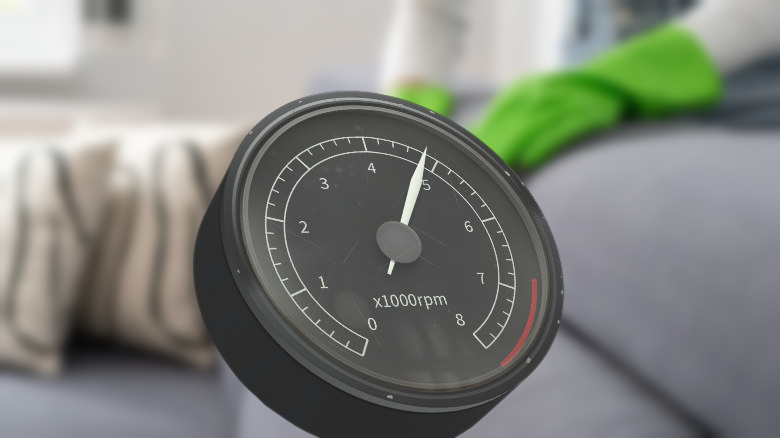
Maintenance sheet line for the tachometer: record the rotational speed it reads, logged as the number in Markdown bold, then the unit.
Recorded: **4800** rpm
